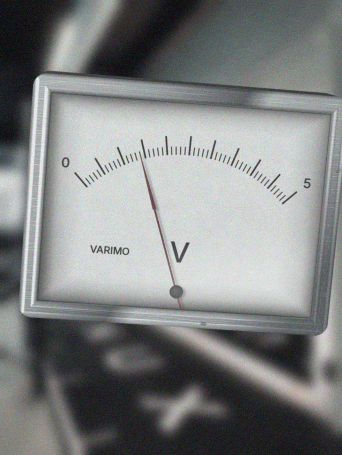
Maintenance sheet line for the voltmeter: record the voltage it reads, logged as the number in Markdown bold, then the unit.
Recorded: **1.4** V
